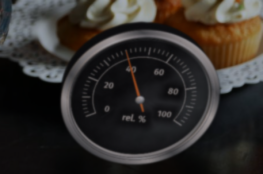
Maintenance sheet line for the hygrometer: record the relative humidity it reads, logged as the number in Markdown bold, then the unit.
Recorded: **40** %
